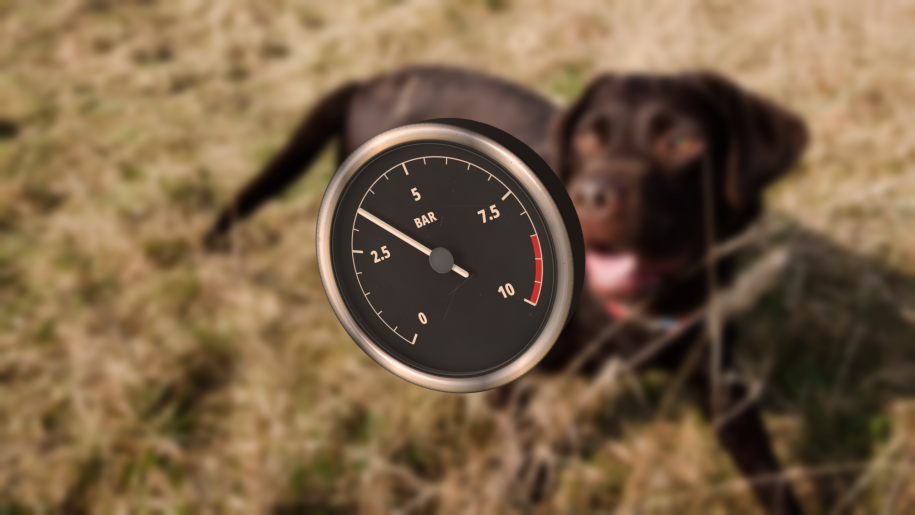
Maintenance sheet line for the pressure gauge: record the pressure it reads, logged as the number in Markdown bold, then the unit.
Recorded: **3.5** bar
